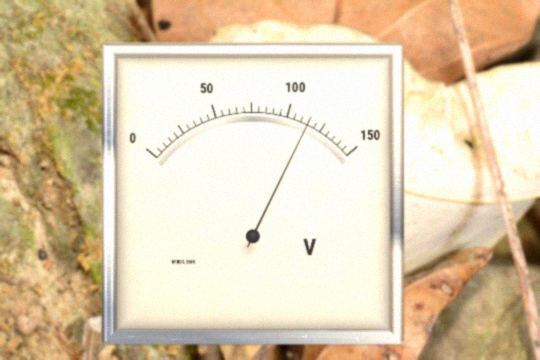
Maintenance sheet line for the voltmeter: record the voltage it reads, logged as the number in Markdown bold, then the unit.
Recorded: **115** V
